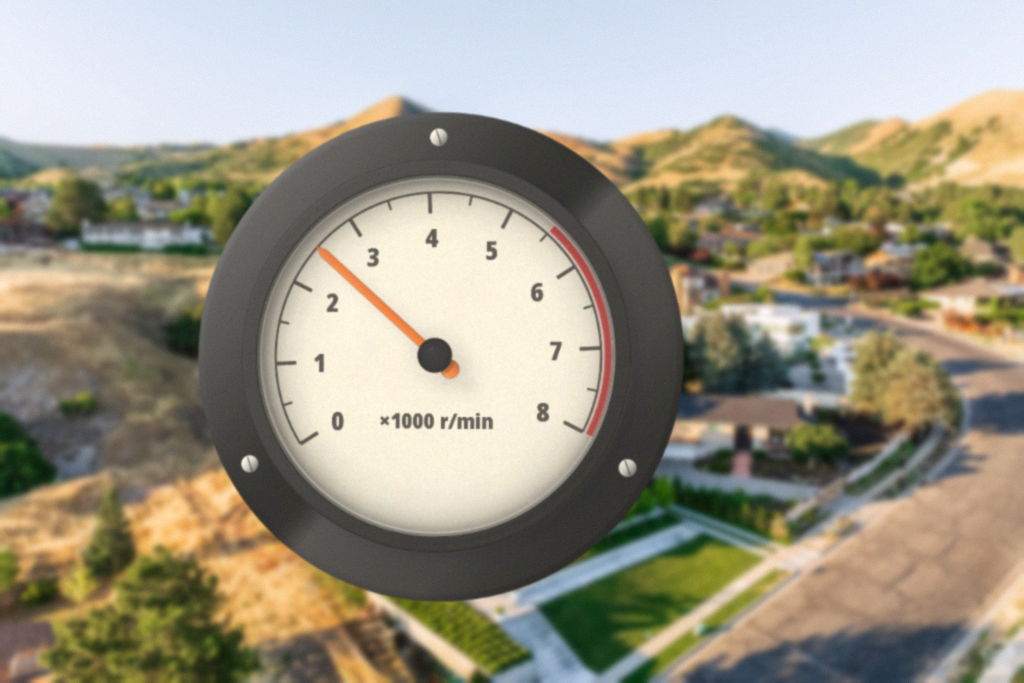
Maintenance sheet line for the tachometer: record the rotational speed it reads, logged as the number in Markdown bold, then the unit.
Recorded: **2500** rpm
